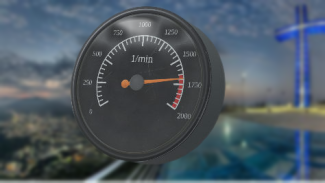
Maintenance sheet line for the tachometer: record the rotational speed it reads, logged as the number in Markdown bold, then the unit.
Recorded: **1700** rpm
